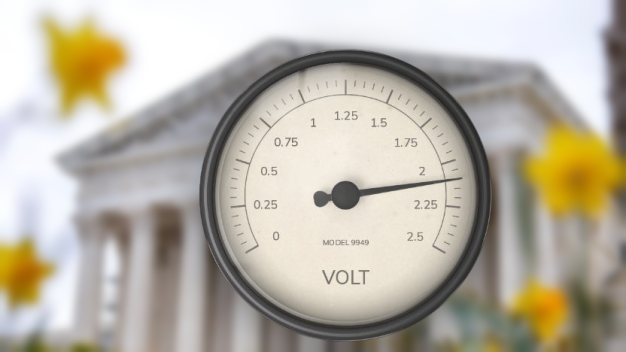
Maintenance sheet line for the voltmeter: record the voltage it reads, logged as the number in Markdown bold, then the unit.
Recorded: **2.1** V
